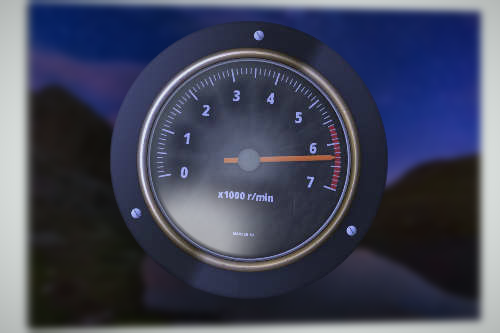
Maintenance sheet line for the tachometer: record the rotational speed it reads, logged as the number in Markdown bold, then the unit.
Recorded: **6300** rpm
